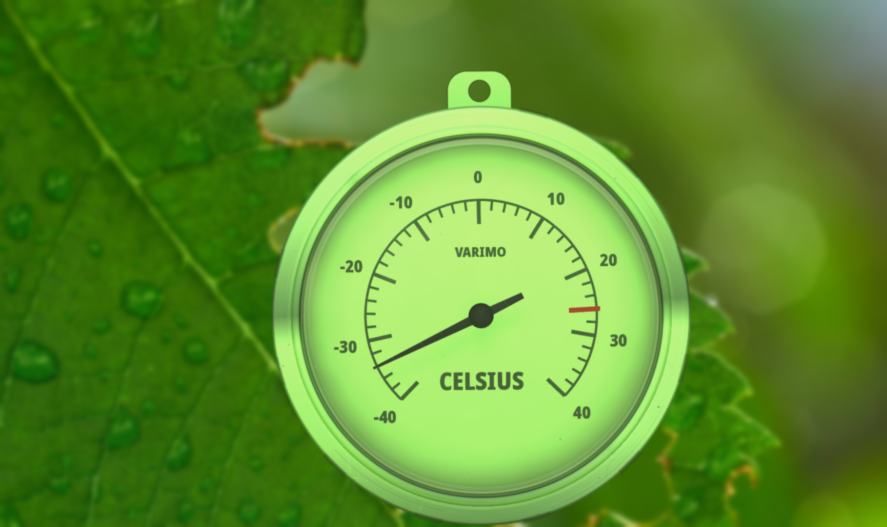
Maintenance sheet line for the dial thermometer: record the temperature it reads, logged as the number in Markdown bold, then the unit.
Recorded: **-34** °C
